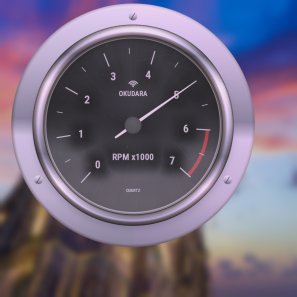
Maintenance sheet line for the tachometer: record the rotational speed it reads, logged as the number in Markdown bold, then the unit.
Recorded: **5000** rpm
